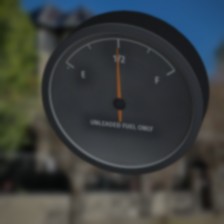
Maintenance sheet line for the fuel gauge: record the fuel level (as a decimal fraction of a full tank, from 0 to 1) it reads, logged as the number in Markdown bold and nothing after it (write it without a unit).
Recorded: **0.5**
